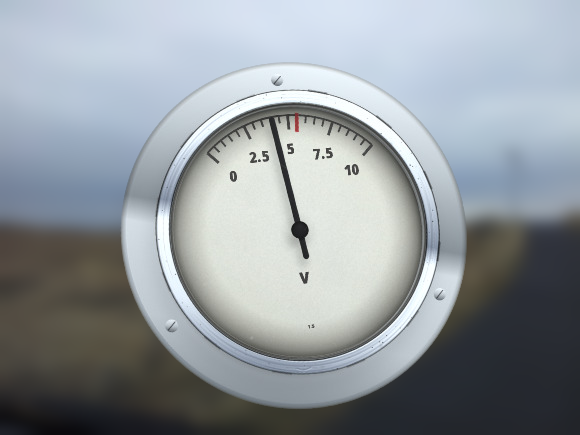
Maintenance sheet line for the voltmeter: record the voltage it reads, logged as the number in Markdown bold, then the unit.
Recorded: **4** V
